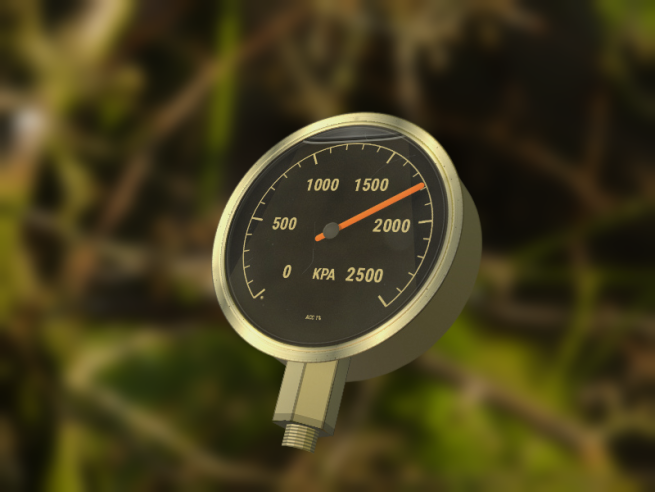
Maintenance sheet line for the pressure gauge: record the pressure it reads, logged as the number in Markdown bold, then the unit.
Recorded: **1800** kPa
